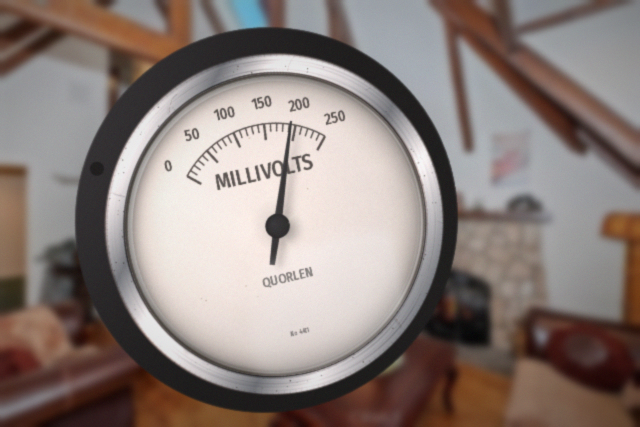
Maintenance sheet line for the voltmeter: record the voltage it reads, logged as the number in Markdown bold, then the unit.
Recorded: **190** mV
